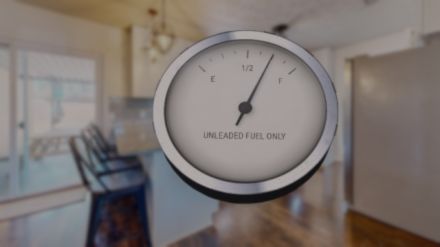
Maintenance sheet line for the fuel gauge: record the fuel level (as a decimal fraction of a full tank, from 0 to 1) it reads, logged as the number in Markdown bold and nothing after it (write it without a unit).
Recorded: **0.75**
